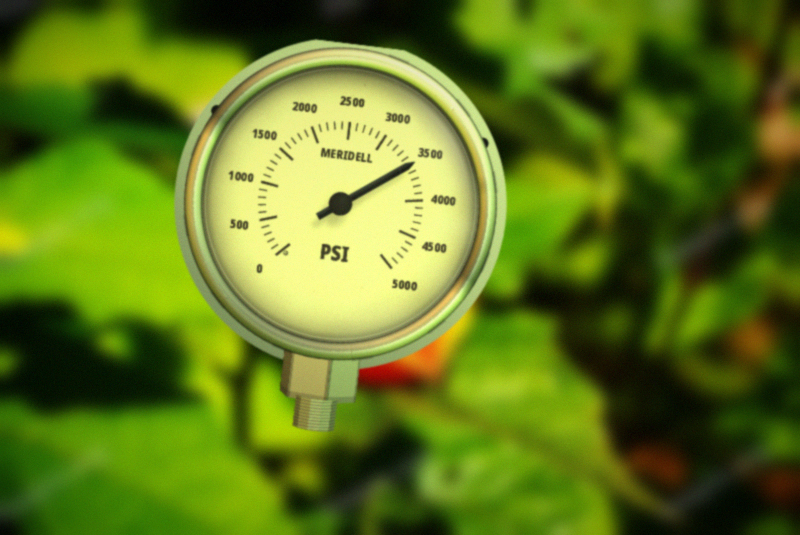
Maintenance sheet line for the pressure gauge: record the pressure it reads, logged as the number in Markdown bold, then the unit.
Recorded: **3500** psi
